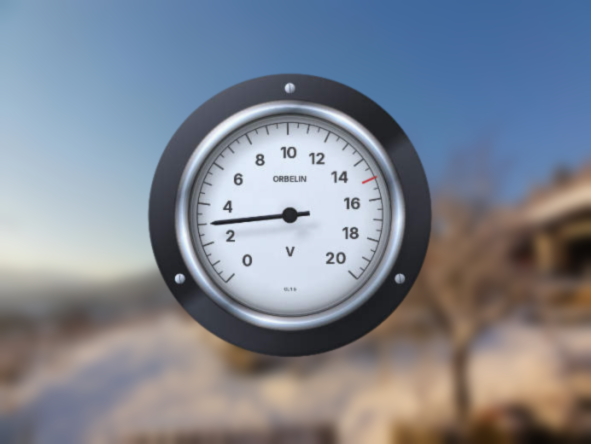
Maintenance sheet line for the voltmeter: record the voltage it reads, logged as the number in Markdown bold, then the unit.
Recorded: **3** V
